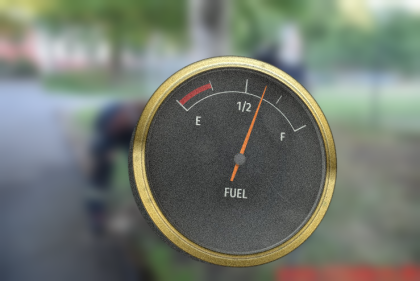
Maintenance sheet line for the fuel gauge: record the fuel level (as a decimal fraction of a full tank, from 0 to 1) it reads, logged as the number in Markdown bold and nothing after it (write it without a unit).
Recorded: **0.625**
